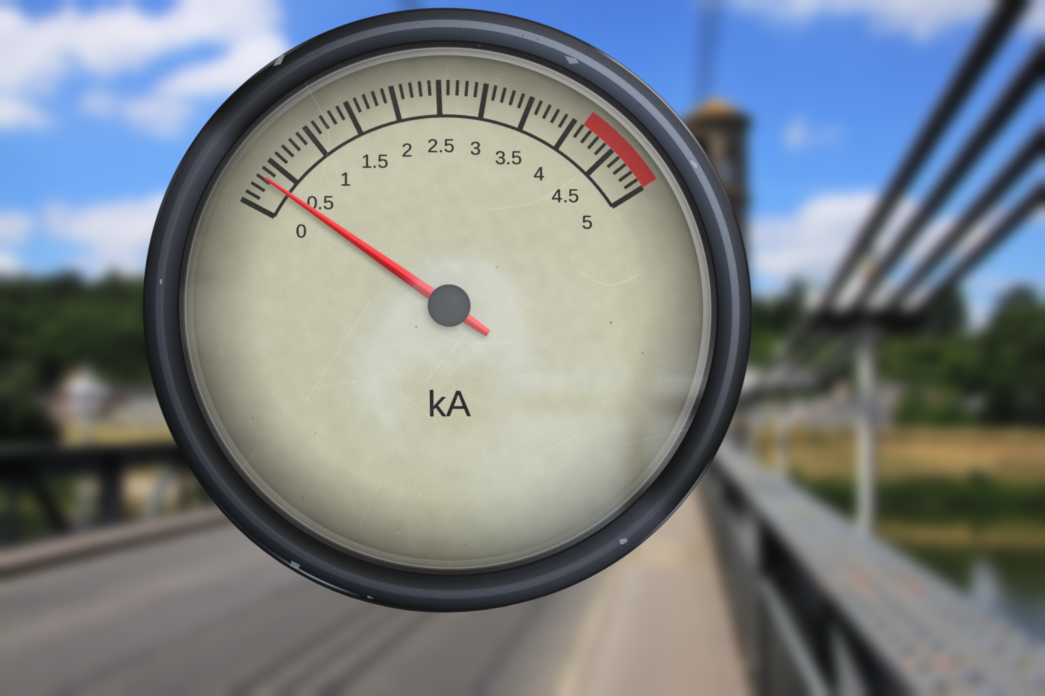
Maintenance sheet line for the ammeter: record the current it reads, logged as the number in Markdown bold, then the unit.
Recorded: **0.3** kA
